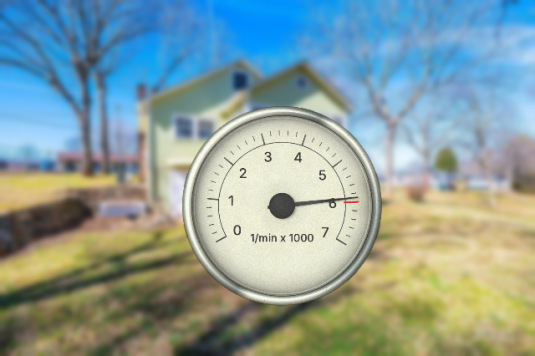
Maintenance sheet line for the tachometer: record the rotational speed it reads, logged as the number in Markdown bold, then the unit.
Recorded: **5900** rpm
